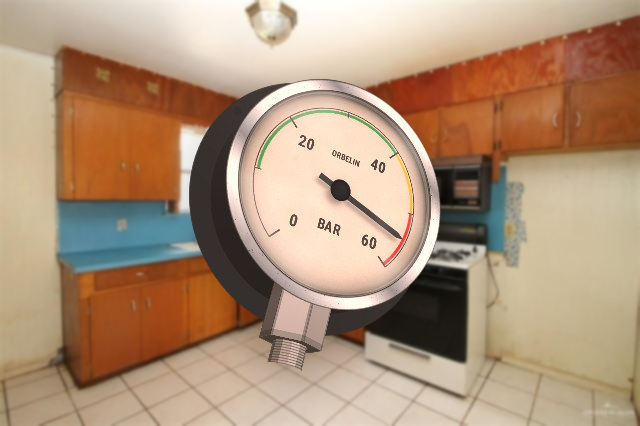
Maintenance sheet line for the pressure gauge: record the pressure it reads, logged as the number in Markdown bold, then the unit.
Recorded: **55** bar
